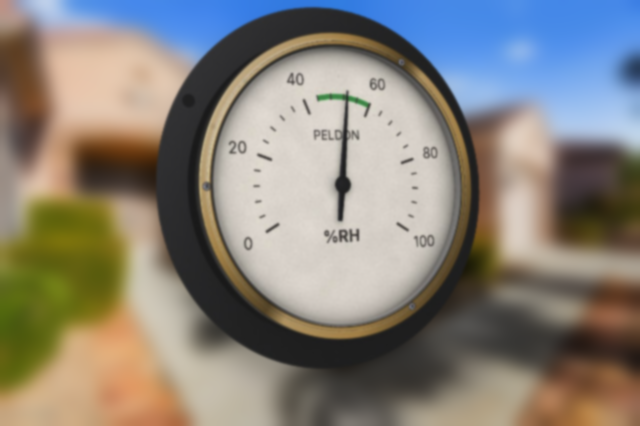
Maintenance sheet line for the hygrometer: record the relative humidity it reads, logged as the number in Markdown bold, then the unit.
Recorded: **52** %
